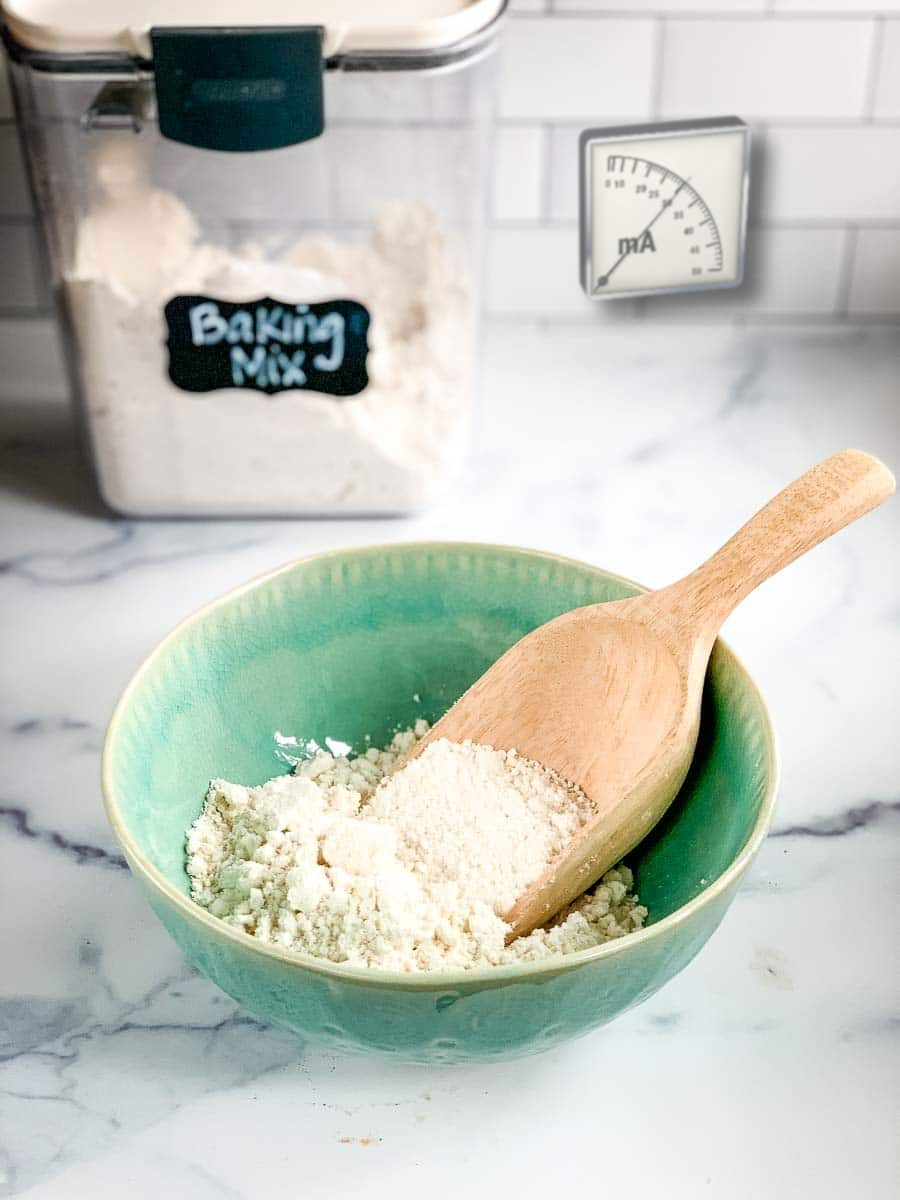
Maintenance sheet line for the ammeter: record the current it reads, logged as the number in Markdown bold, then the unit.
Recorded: **30** mA
